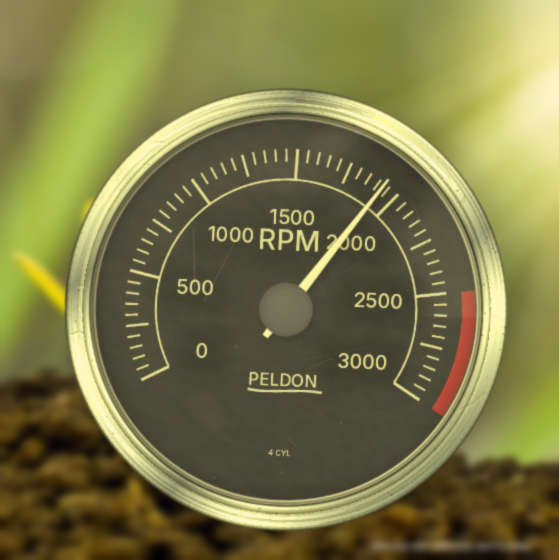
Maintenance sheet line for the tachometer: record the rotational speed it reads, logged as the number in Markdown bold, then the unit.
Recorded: **1925** rpm
